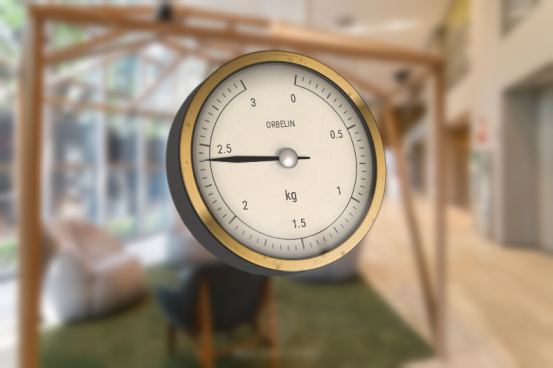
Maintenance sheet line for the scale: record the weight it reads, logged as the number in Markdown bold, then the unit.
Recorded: **2.4** kg
